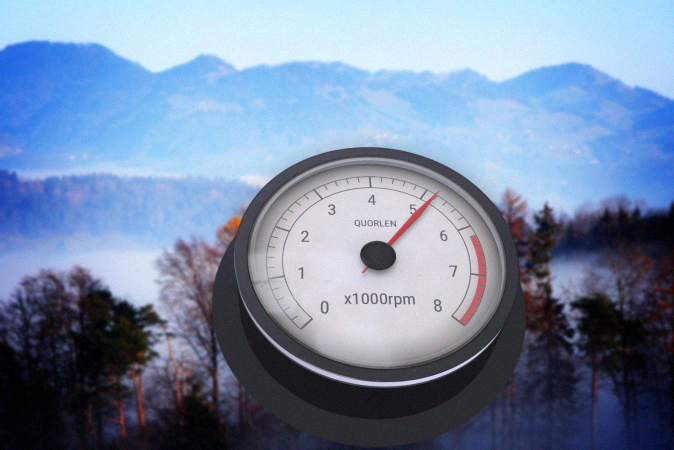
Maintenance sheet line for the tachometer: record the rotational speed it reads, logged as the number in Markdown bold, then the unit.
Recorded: **5200** rpm
